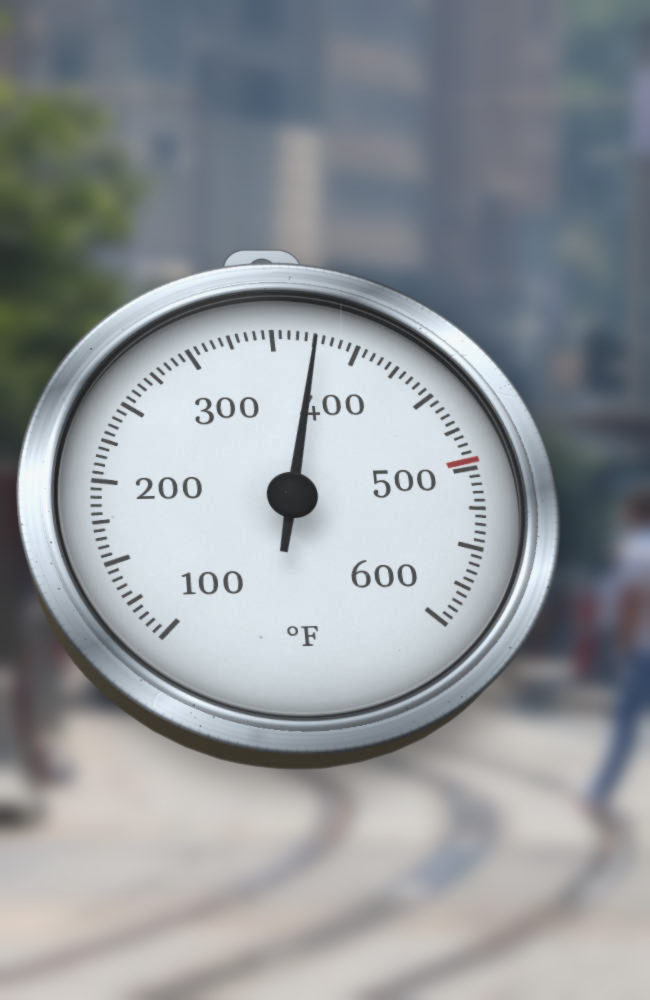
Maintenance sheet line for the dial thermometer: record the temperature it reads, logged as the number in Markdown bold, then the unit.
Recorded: **375** °F
